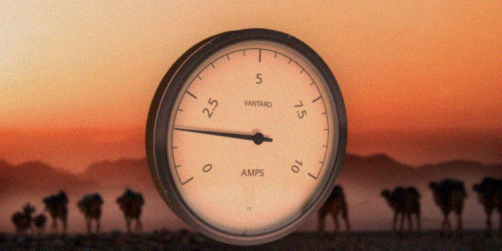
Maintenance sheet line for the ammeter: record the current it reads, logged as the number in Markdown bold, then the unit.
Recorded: **1.5** A
